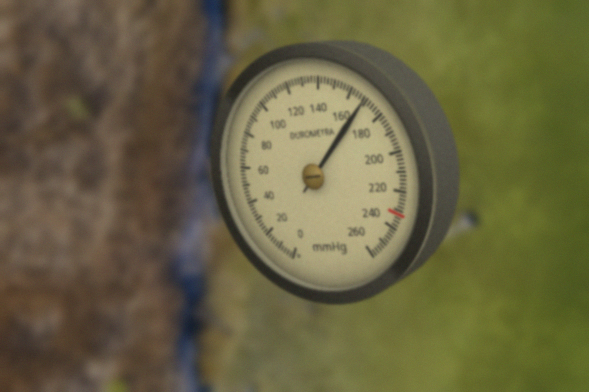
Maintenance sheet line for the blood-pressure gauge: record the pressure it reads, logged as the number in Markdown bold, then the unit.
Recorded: **170** mmHg
